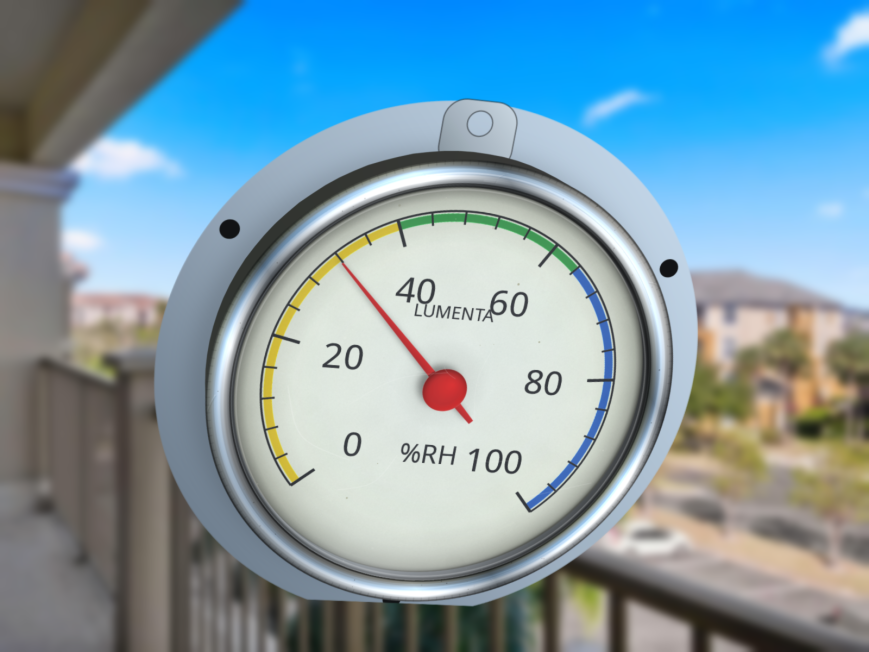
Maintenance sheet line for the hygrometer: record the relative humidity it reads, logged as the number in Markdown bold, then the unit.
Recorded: **32** %
